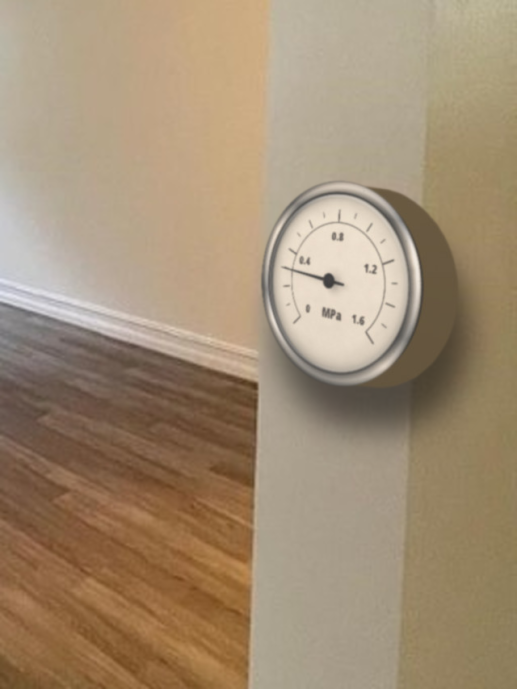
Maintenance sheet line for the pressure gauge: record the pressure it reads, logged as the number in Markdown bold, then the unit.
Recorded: **0.3** MPa
